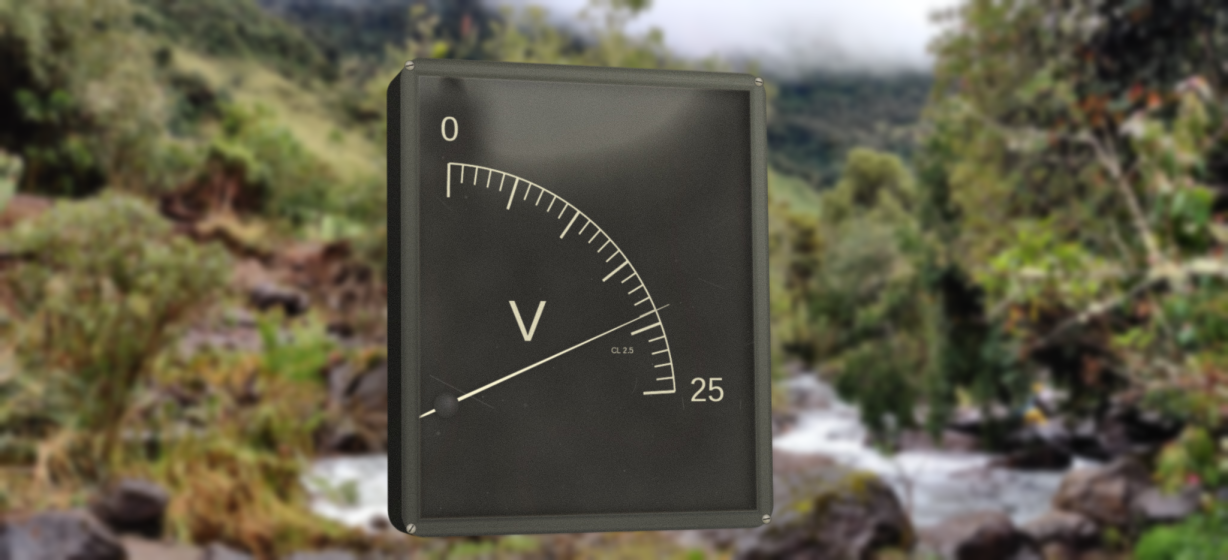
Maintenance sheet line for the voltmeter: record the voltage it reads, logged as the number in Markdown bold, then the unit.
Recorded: **19** V
